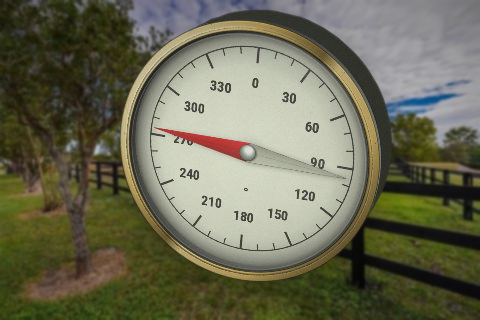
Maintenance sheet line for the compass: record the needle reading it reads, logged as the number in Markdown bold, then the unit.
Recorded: **275** °
